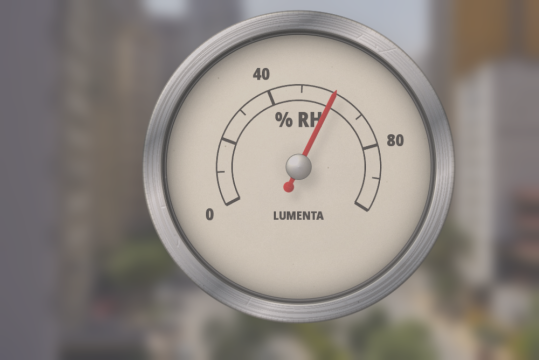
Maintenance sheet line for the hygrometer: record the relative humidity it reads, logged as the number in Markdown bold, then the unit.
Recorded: **60** %
